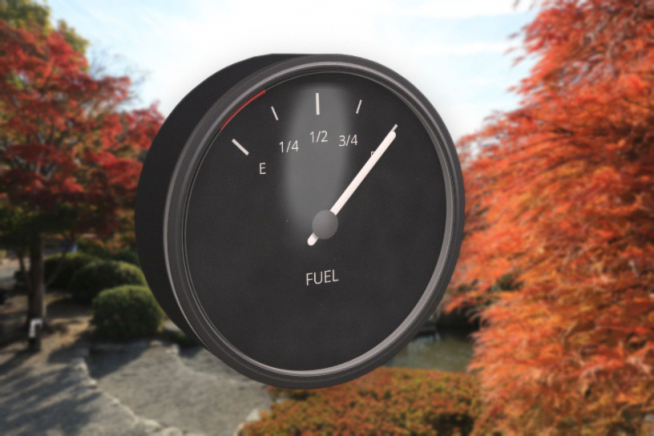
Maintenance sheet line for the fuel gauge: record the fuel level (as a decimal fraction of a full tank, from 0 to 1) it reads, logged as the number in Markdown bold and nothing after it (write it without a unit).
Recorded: **1**
